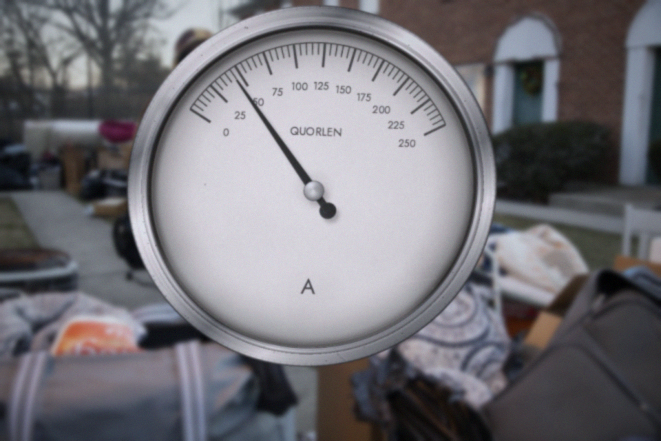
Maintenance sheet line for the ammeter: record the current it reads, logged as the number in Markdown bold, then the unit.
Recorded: **45** A
